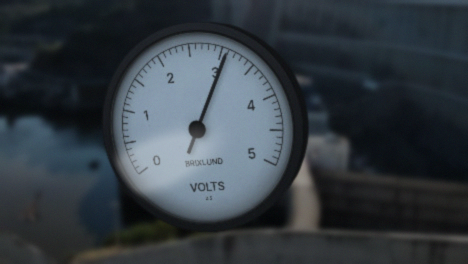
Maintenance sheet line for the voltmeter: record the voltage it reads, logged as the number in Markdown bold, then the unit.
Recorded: **3.1** V
